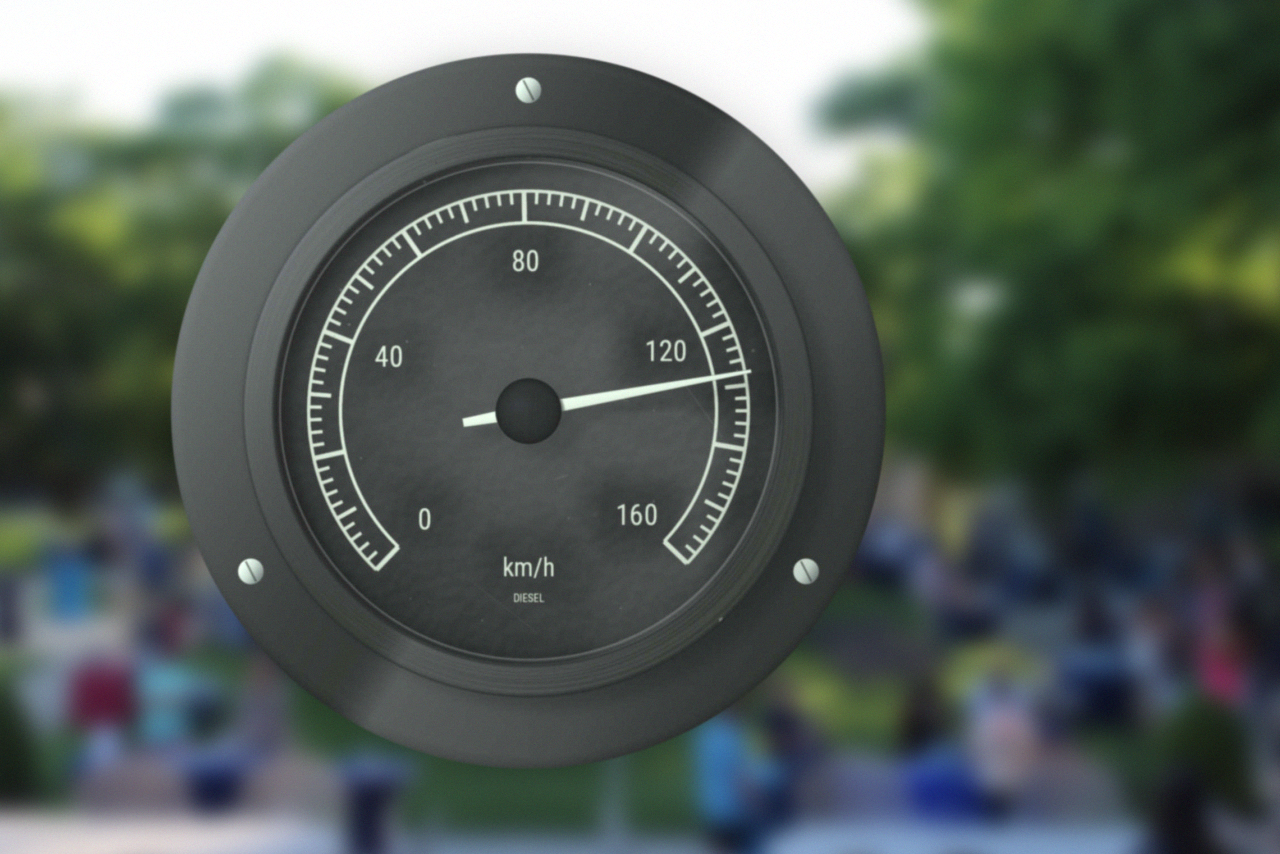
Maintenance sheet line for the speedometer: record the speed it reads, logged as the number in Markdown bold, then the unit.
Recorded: **128** km/h
